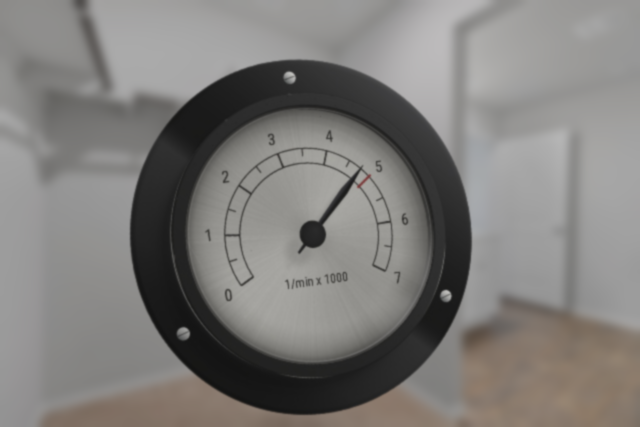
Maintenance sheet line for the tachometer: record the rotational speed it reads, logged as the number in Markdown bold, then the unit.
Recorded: **4750** rpm
